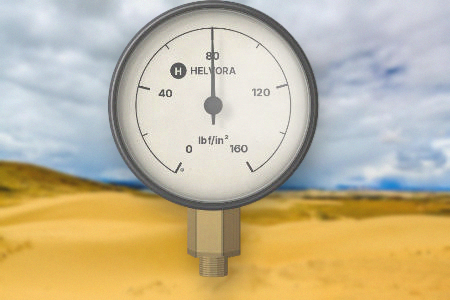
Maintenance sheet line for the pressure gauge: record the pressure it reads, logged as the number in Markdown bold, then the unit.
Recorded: **80** psi
